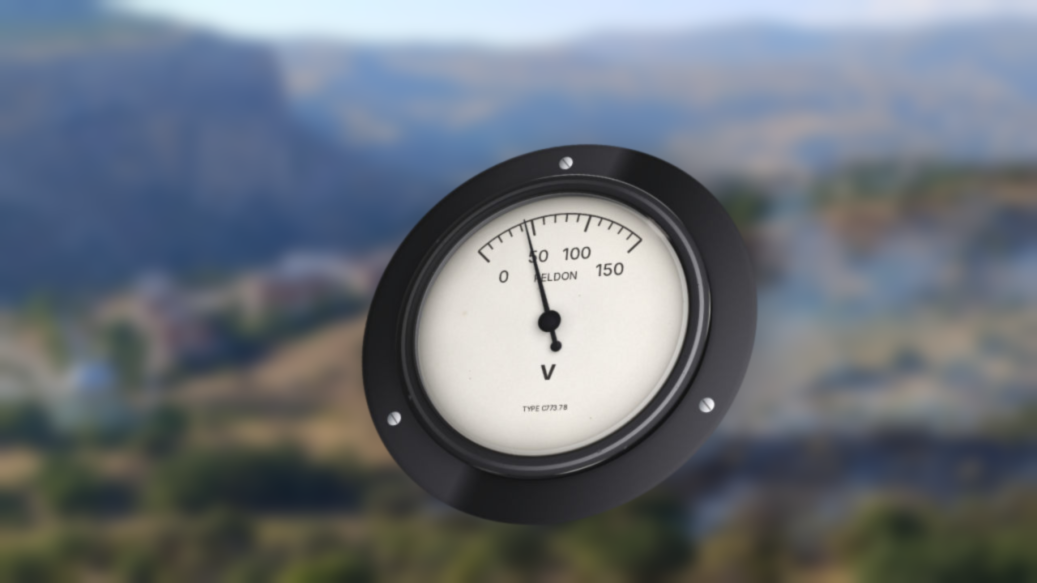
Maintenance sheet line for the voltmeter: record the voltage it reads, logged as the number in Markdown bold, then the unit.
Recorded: **45** V
